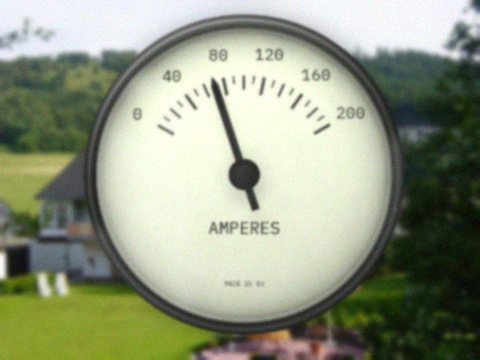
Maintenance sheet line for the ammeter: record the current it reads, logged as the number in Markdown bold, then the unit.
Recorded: **70** A
